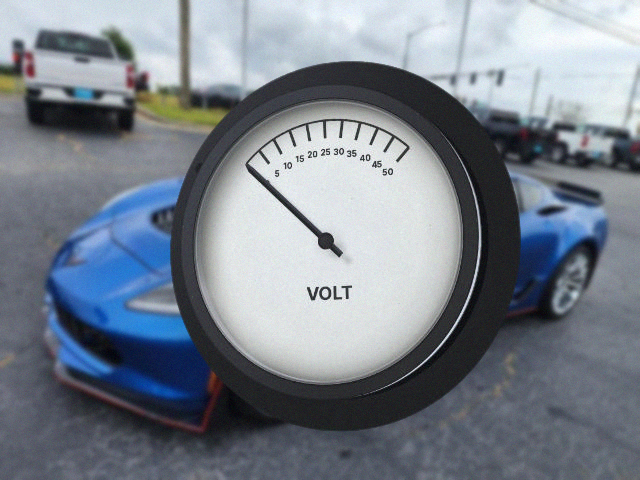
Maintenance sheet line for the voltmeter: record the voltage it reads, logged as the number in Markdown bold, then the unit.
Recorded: **0** V
